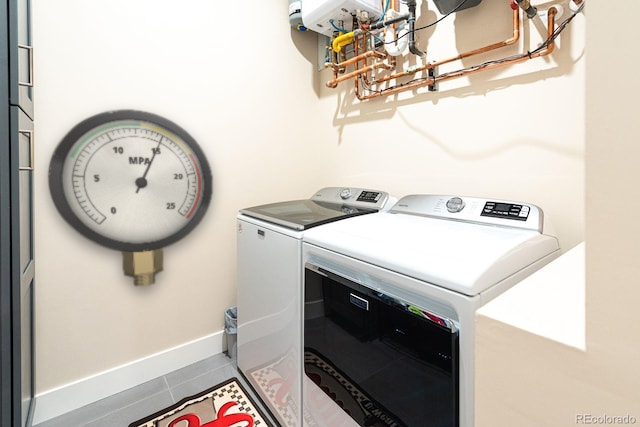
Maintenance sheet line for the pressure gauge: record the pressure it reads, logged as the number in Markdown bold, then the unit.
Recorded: **15** MPa
